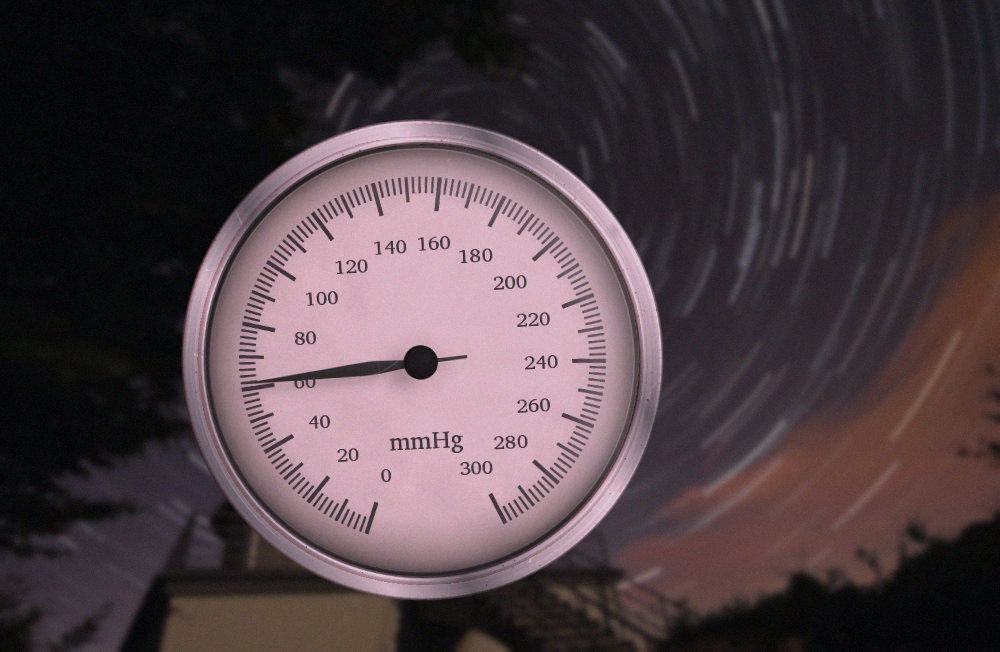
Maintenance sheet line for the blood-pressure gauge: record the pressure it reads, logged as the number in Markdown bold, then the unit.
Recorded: **62** mmHg
